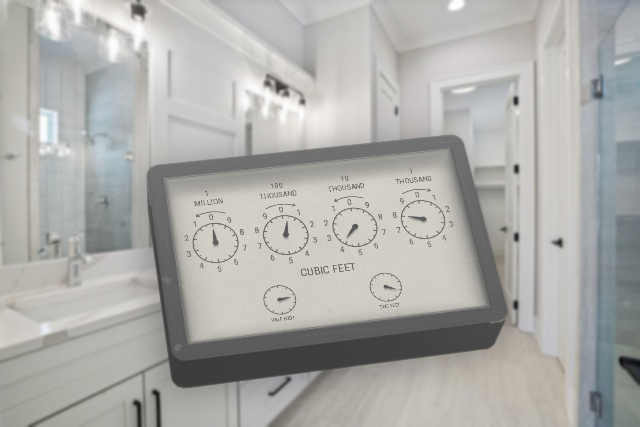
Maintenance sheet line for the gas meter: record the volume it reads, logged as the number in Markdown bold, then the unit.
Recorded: **3800** ft³
